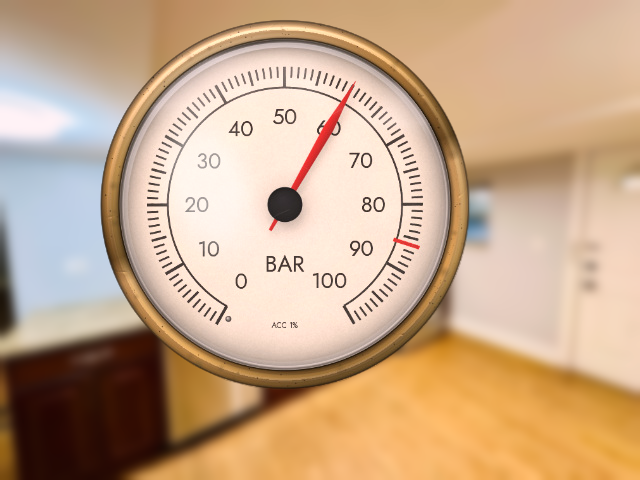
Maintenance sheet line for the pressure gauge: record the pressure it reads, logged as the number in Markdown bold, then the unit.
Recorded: **60** bar
